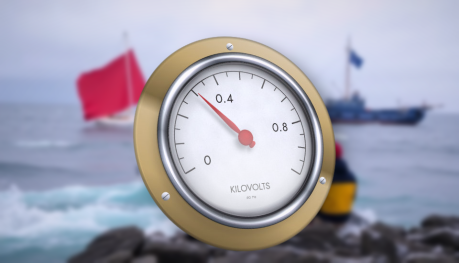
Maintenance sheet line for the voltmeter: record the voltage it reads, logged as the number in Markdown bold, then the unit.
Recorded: **0.3** kV
